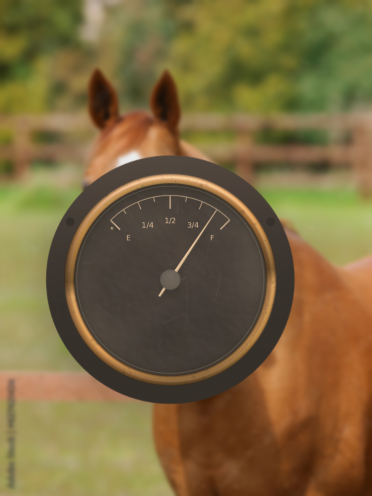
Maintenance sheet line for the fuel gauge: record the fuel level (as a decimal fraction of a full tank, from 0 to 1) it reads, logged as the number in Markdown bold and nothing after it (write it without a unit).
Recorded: **0.875**
